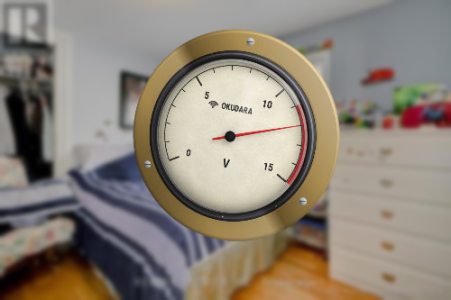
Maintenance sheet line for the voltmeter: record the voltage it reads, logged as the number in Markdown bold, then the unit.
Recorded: **12** V
